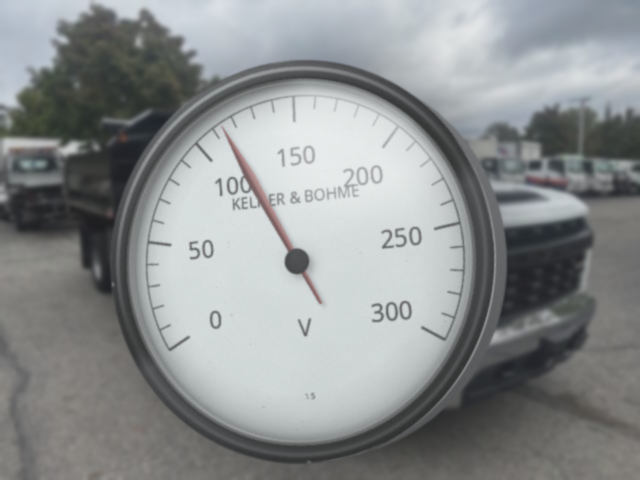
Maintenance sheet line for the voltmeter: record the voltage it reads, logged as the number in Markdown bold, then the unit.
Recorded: **115** V
